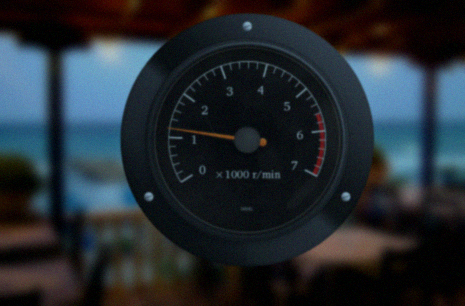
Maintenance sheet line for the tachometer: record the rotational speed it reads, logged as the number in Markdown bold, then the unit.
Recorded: **1200** rpm
